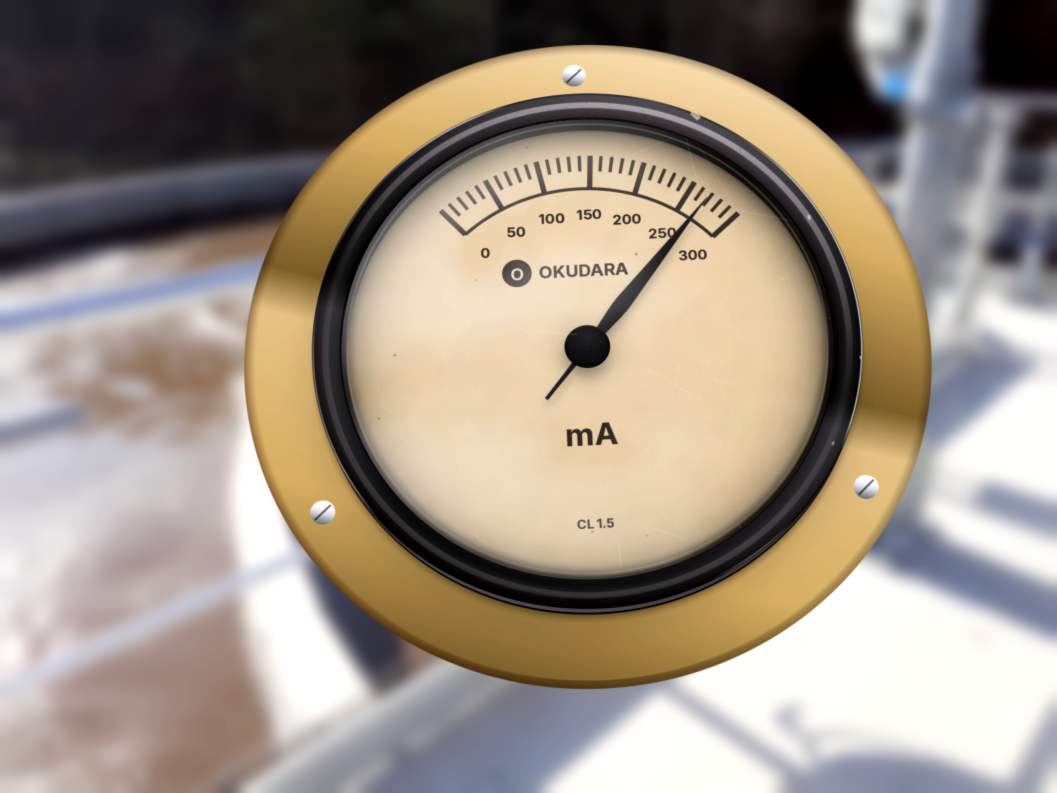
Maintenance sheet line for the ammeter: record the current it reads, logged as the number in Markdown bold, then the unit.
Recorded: **270** mA
